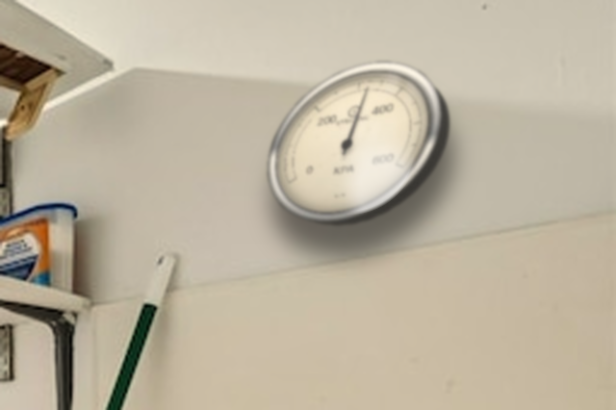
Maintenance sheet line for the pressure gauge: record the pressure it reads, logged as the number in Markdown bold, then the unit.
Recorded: **325** kPa
